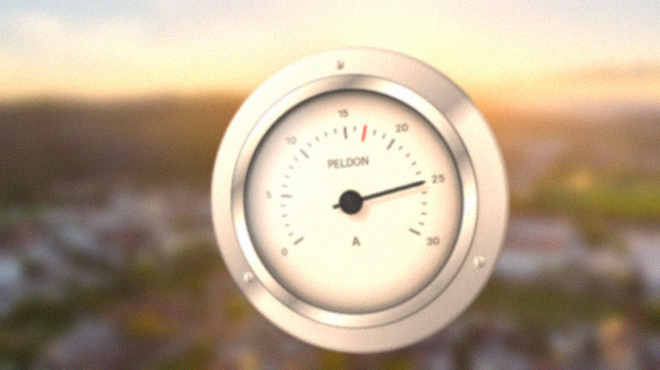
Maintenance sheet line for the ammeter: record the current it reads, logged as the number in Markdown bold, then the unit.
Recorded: **25** A
